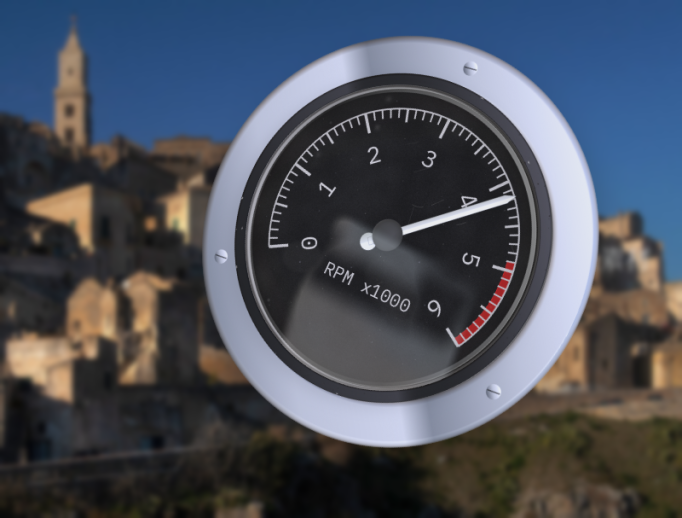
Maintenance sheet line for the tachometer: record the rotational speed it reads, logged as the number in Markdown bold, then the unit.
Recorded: **4200** rpm
